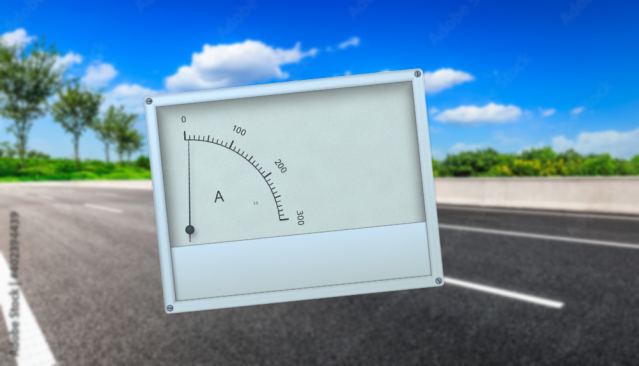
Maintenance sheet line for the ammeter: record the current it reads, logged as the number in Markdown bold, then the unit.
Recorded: **10** A
